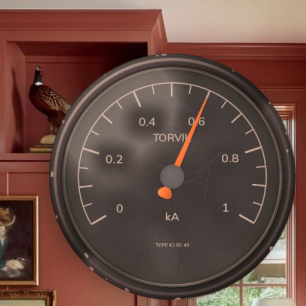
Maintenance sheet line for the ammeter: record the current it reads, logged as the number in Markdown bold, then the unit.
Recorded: **0.6** kA
